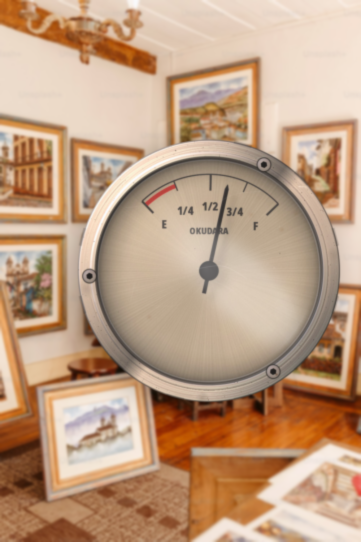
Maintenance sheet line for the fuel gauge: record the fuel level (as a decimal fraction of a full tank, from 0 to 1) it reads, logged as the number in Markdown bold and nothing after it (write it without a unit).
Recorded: **0.625**
